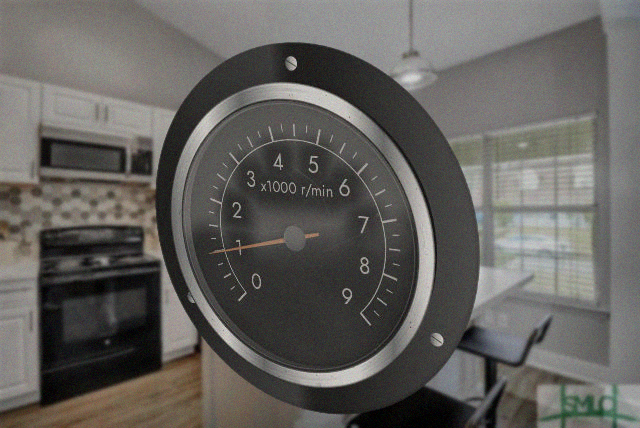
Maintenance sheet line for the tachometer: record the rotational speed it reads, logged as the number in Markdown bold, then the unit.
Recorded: **1000** rpm
